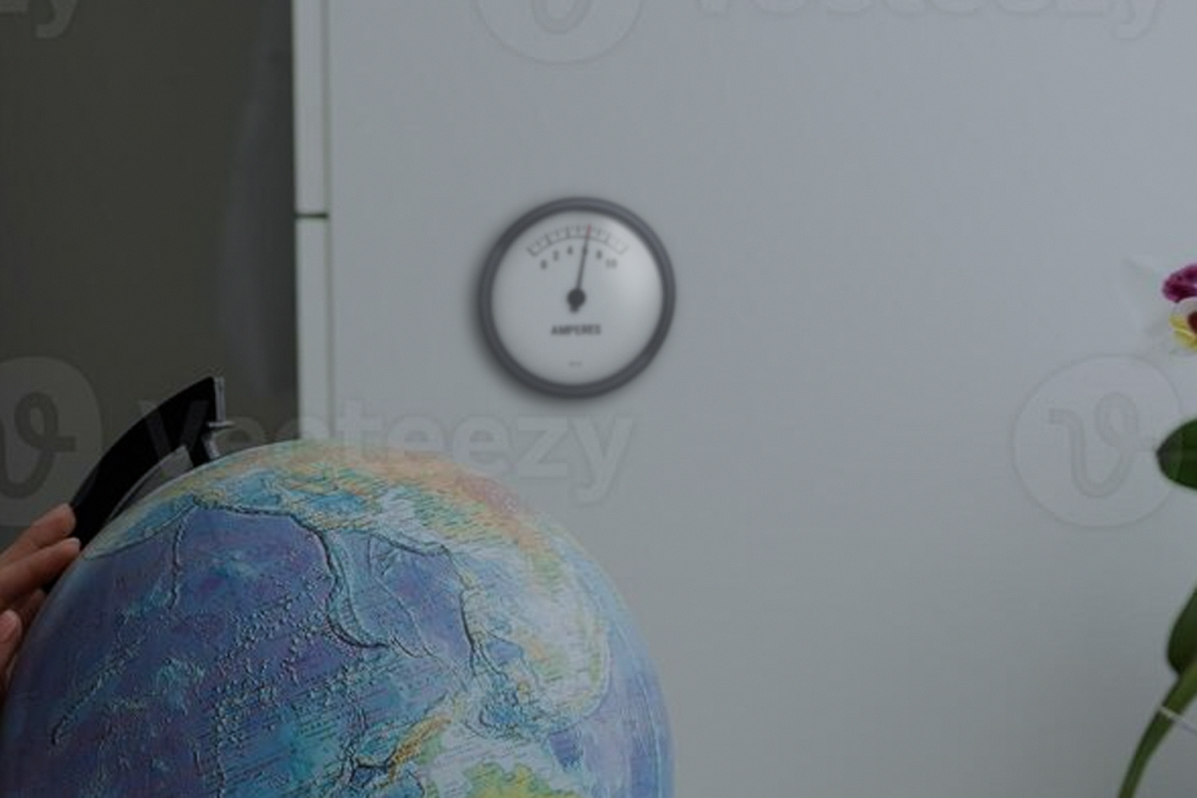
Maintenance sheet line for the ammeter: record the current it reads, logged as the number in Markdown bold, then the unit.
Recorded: **6** A
